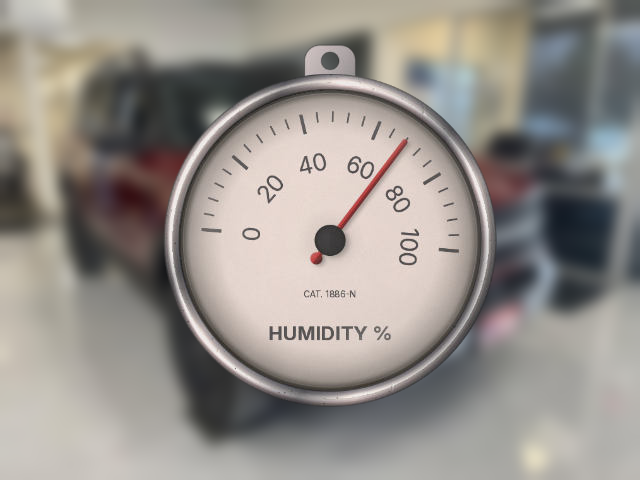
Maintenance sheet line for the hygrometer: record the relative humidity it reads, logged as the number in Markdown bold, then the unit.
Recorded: **68** %
